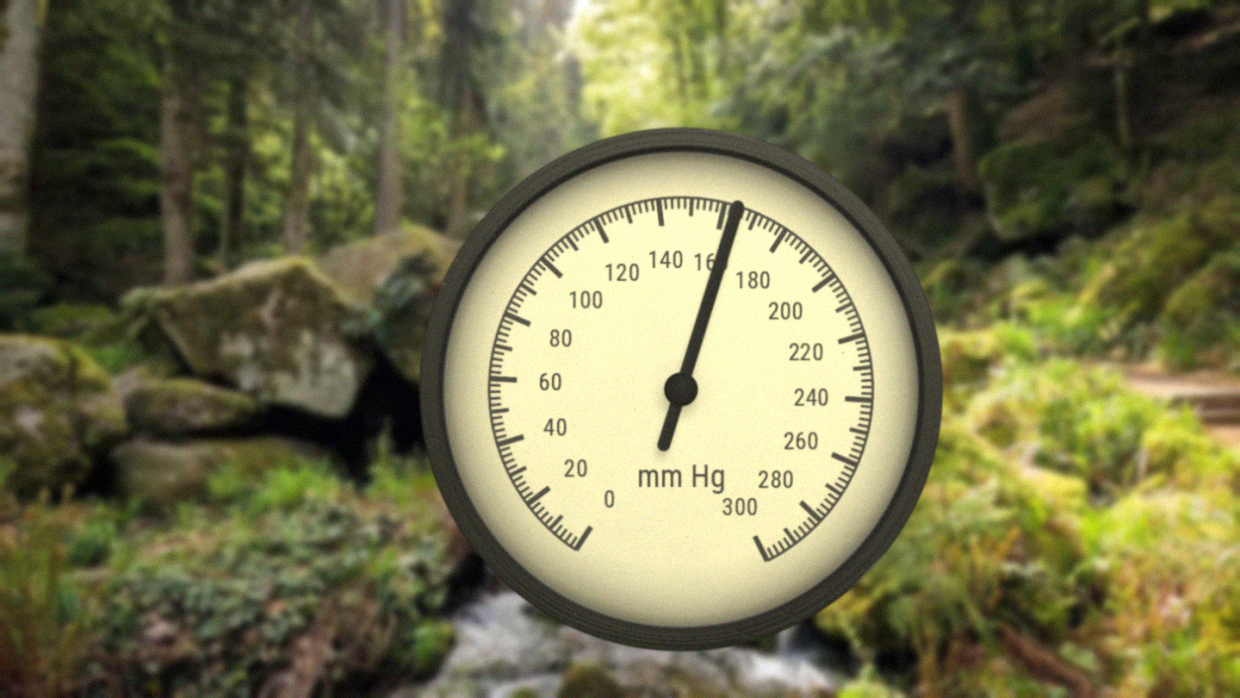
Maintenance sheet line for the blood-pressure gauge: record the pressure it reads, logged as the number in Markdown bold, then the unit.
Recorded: **164** mmHg
